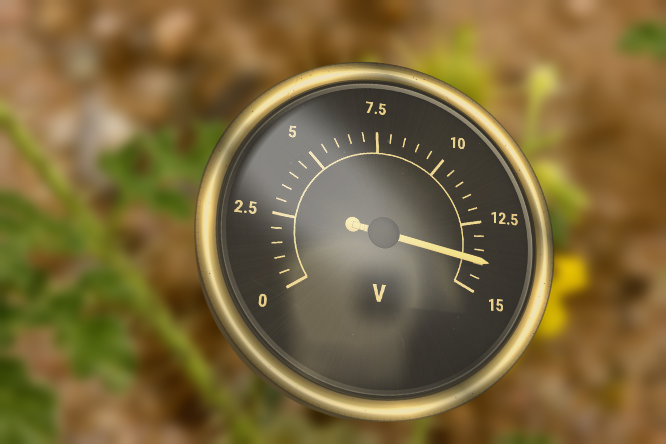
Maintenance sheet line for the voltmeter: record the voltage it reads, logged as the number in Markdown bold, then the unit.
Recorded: **14** V
